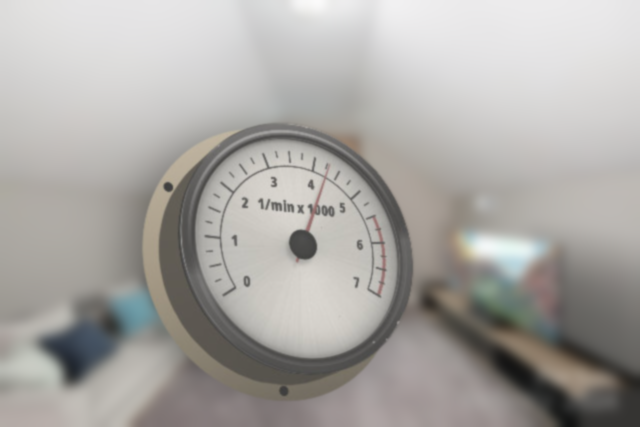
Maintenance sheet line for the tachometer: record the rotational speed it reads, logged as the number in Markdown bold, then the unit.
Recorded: **4250** rpm
